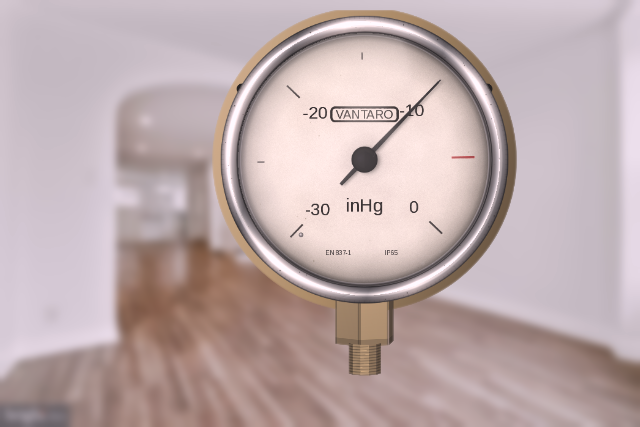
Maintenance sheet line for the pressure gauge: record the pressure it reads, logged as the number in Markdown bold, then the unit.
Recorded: **-10** inHg
